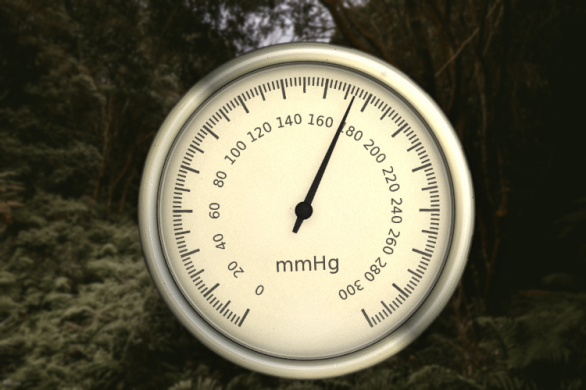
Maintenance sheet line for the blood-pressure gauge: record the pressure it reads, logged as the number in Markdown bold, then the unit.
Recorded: **174** mmHg
